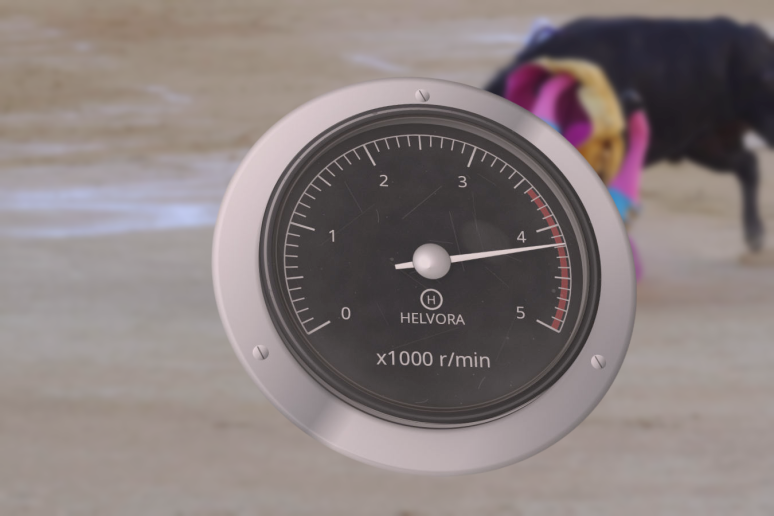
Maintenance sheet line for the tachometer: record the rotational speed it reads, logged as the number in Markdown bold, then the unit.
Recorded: **4200** rpm
